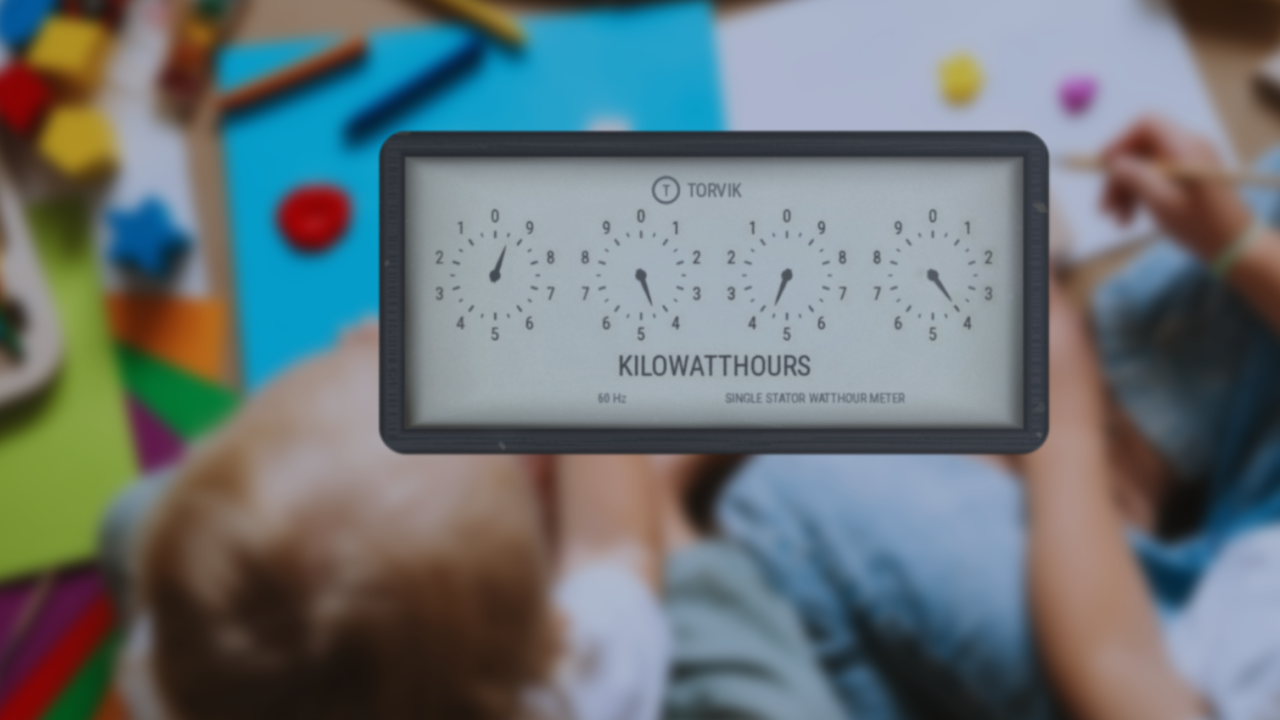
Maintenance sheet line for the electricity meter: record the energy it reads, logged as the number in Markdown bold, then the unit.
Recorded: **9444** kWh
